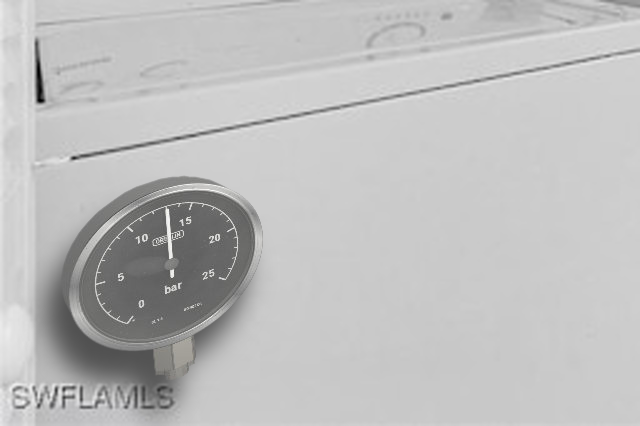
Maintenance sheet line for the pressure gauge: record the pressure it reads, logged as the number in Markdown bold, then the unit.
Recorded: **13** bar
